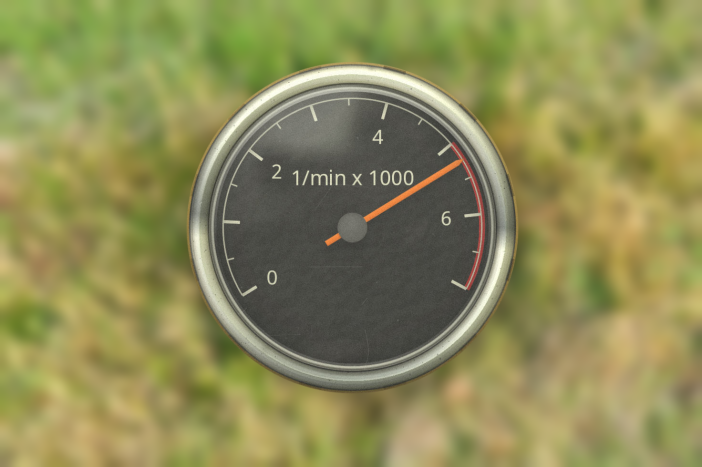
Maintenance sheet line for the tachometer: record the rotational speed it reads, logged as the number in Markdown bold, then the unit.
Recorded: **5250** rpm
